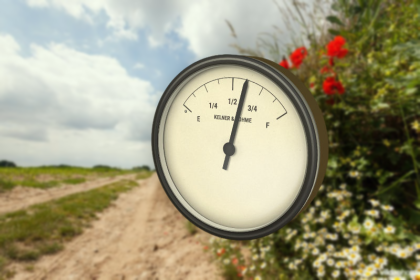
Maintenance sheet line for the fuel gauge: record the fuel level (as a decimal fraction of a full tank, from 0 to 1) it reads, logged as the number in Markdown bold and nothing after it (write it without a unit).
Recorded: **0.625**
